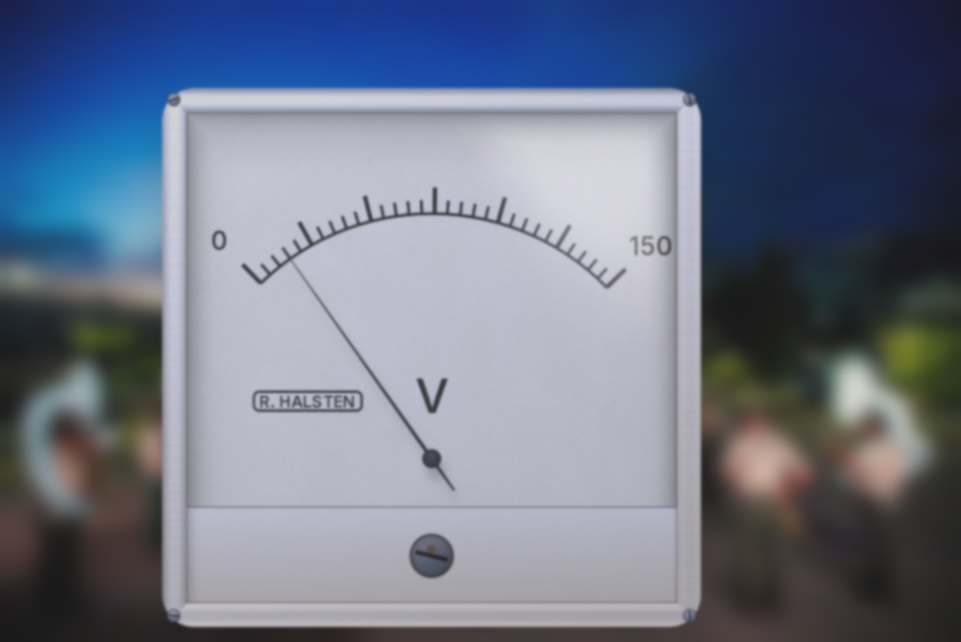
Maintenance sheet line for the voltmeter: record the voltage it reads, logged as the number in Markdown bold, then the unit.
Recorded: **15** V
